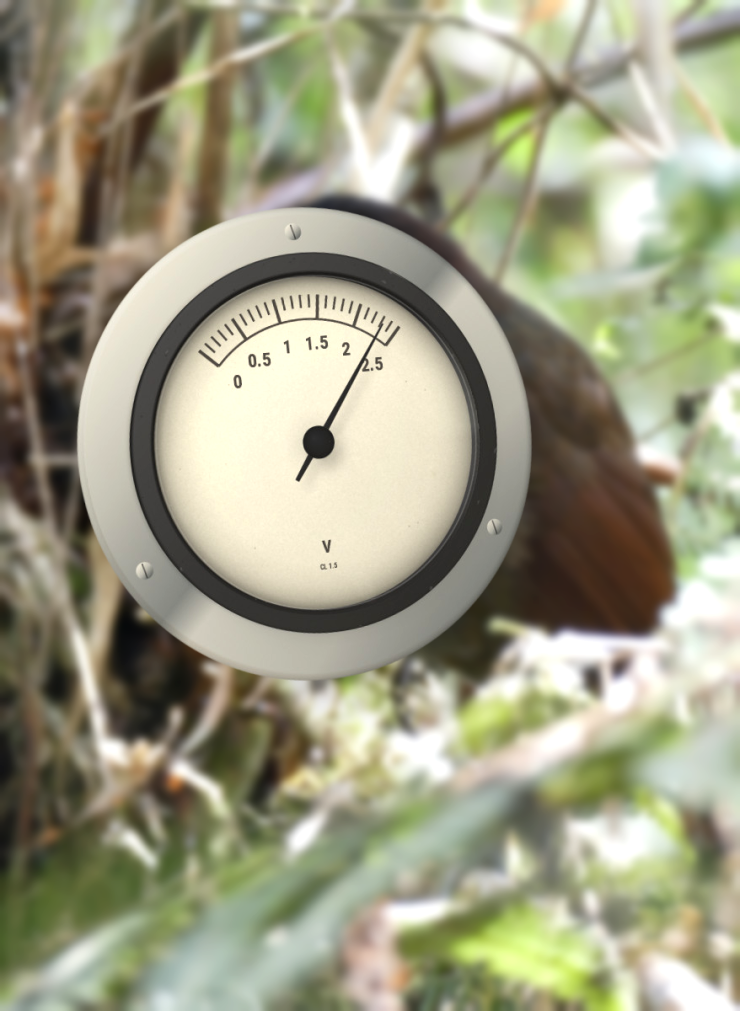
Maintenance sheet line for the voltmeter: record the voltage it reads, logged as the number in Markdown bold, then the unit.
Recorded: **2.3** V
